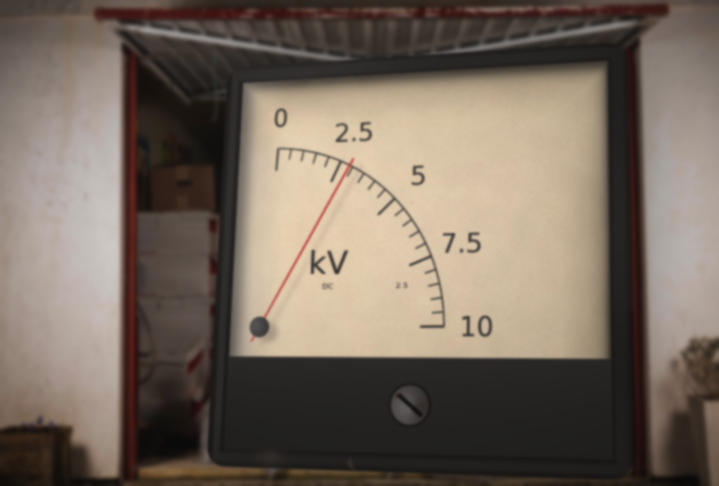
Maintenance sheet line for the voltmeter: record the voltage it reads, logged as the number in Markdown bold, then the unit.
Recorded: **3** kV
